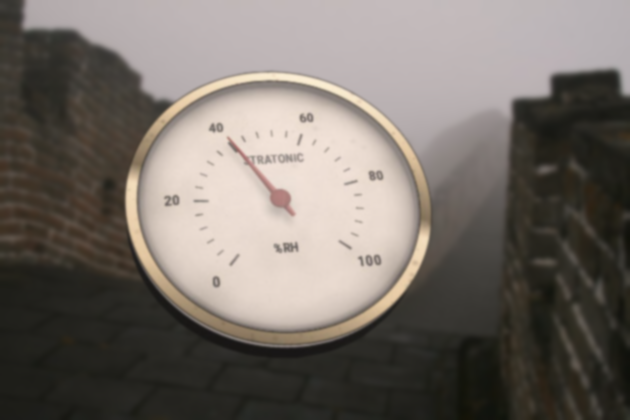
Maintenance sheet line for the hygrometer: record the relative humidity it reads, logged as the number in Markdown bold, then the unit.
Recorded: **40** %
